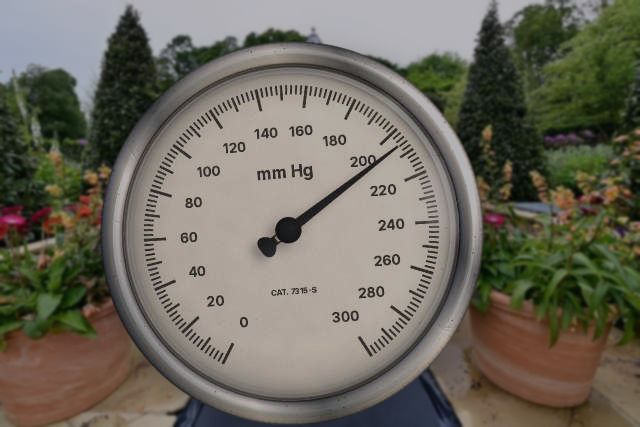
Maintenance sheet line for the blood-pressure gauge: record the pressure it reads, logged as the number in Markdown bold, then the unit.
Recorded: **206** mmHg
